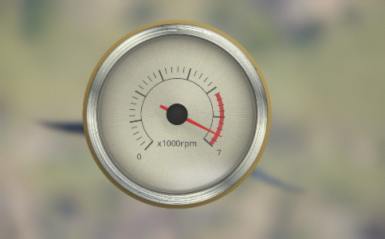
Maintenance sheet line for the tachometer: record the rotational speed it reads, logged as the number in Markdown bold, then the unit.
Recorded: **6600** rpm
